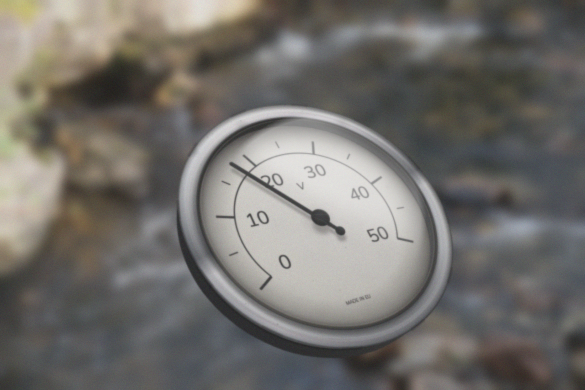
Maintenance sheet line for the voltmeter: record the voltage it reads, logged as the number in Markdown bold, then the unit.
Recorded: **17.5** V
